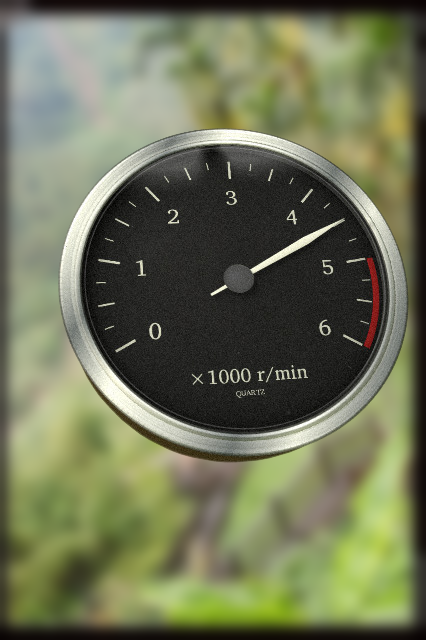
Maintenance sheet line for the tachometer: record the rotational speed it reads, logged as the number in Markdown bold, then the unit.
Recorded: **4500** rpm
